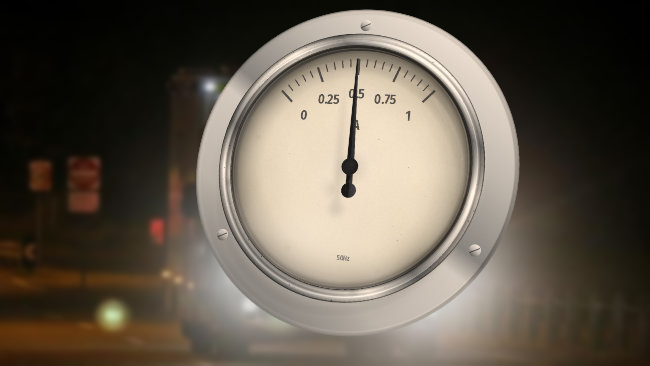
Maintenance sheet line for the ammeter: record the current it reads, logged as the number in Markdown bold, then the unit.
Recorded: **0.5** A
